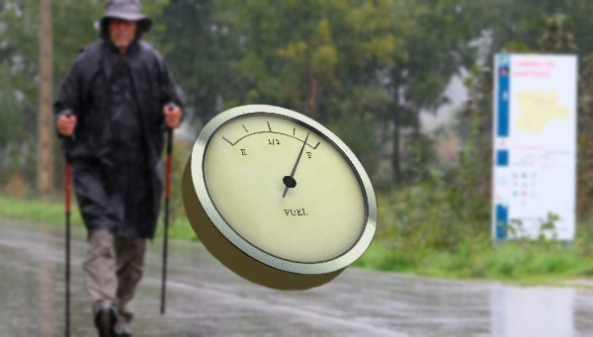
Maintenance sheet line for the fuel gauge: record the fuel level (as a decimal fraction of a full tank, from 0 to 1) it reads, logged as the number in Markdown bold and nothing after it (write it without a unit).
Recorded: **0.875**
